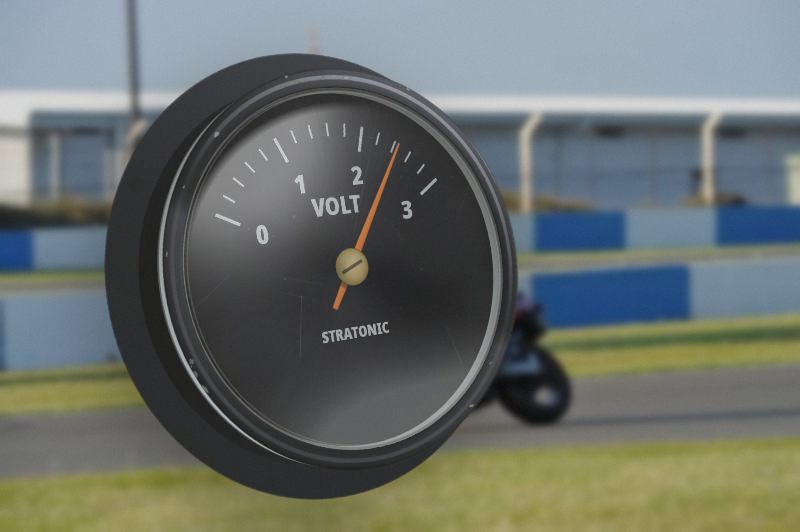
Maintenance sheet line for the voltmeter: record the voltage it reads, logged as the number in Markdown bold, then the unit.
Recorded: **2.4** V
